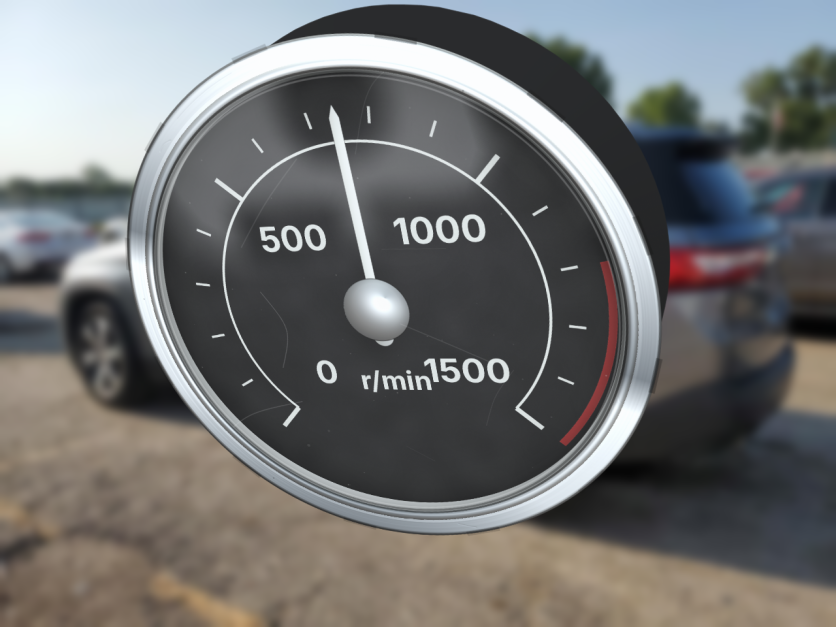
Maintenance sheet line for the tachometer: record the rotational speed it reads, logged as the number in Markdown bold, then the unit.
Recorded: **750** rpm
